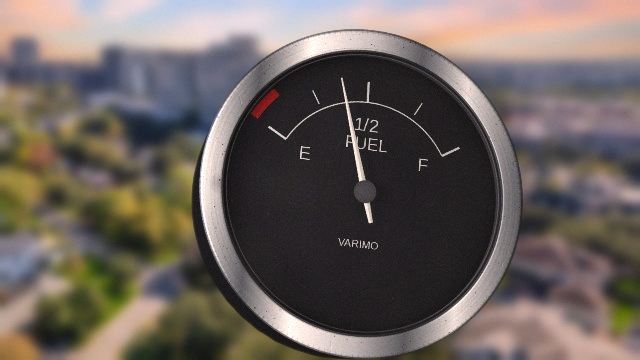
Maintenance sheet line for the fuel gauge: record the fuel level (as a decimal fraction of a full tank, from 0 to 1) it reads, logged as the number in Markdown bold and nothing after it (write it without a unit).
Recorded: **0.375**
